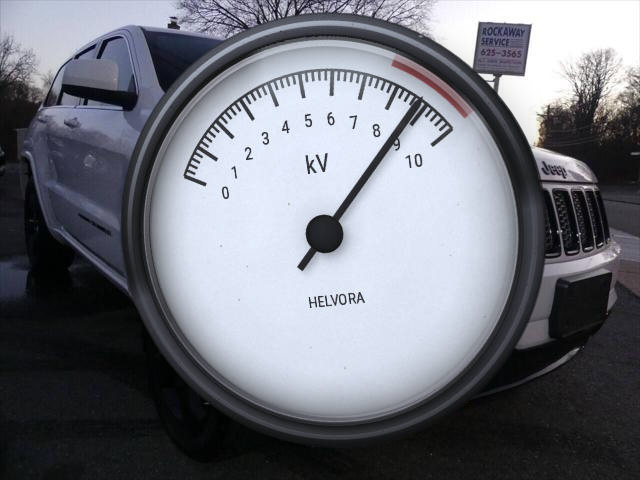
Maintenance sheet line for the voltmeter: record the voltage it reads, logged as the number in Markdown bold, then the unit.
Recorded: **8.8** kV
